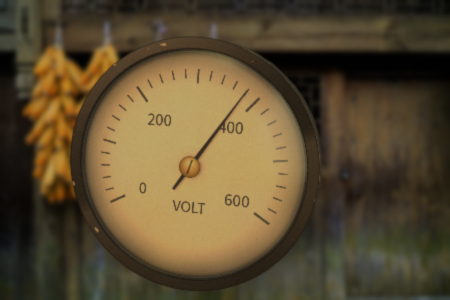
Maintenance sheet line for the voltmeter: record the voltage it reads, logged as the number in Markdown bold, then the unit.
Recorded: **380** V
